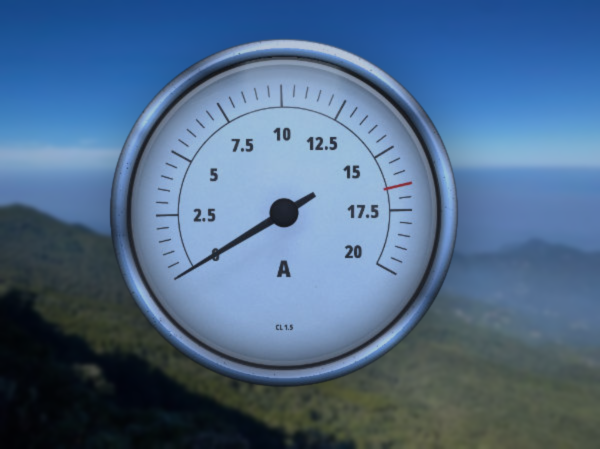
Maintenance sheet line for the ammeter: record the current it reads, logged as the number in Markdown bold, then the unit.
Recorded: **0** A
